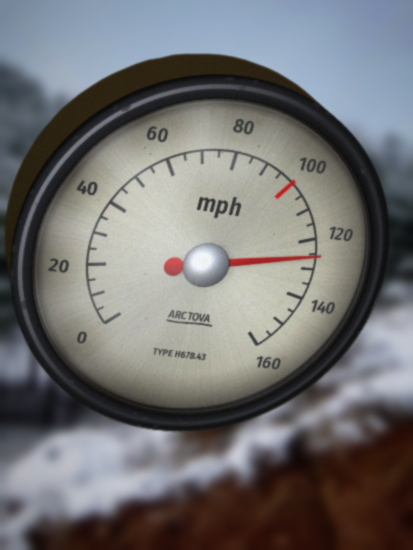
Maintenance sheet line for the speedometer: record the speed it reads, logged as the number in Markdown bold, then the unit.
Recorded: **125** mph
